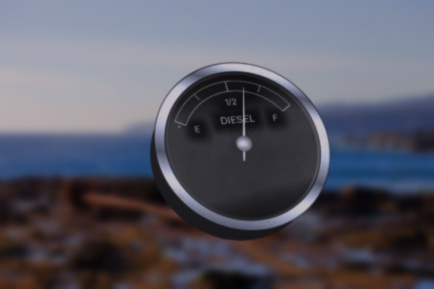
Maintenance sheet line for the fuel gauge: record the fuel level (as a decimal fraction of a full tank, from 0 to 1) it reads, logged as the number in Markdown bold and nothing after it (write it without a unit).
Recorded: **0.625**
